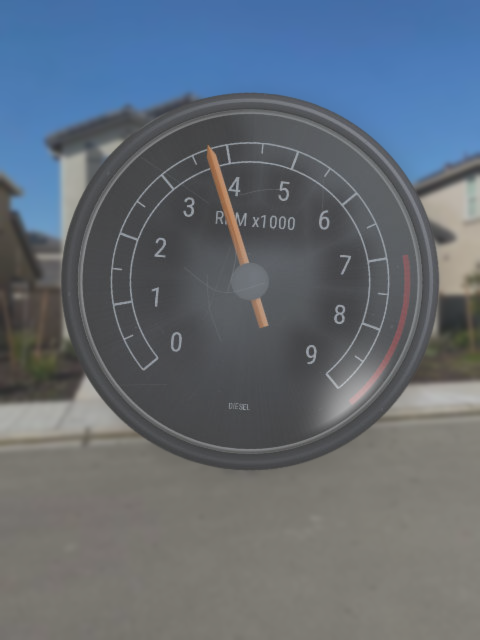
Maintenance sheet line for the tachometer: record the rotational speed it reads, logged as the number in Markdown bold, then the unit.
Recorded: **3750** rpm
